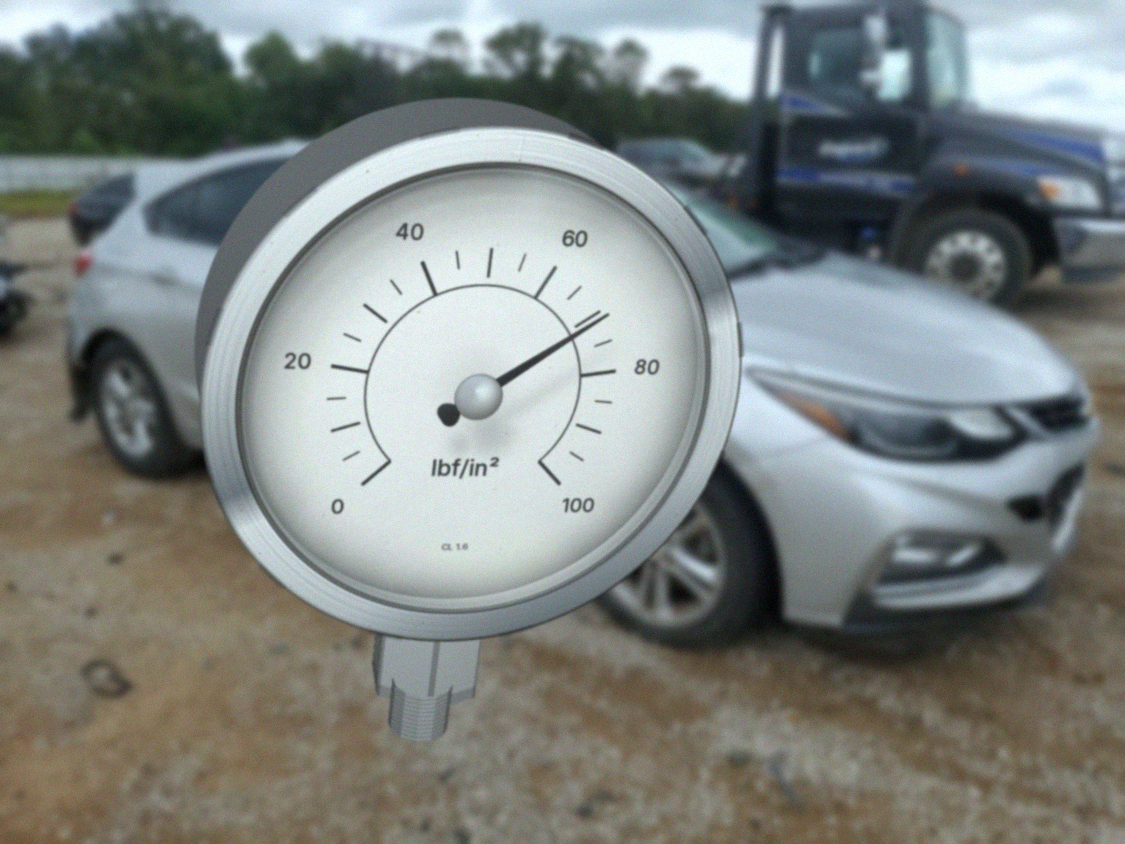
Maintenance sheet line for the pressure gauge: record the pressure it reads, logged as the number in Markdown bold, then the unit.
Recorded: **70** psi
